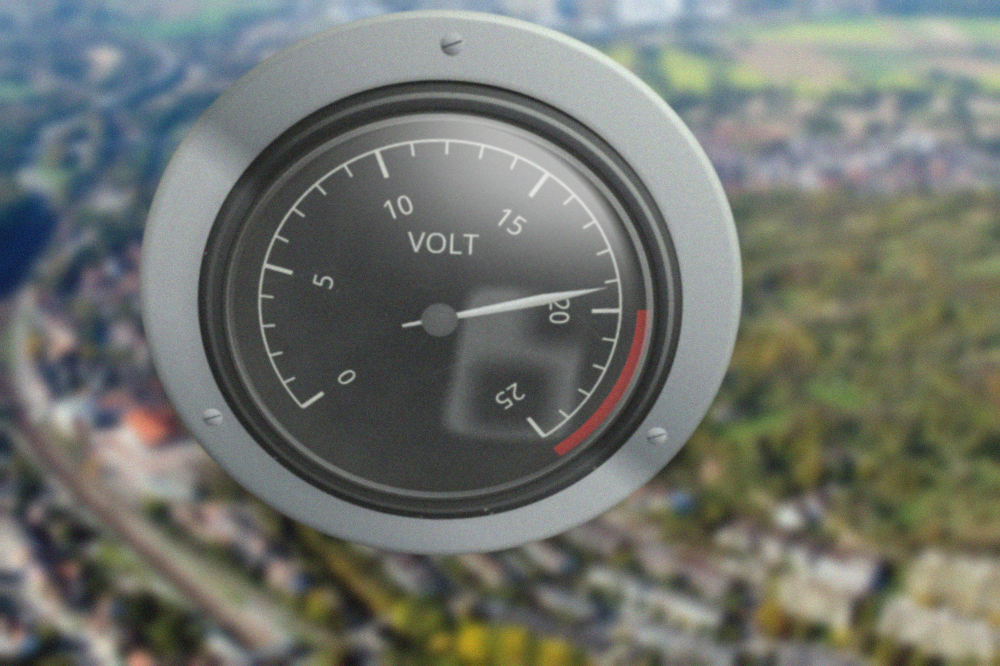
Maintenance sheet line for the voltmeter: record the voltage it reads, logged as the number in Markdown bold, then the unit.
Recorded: **19** V
